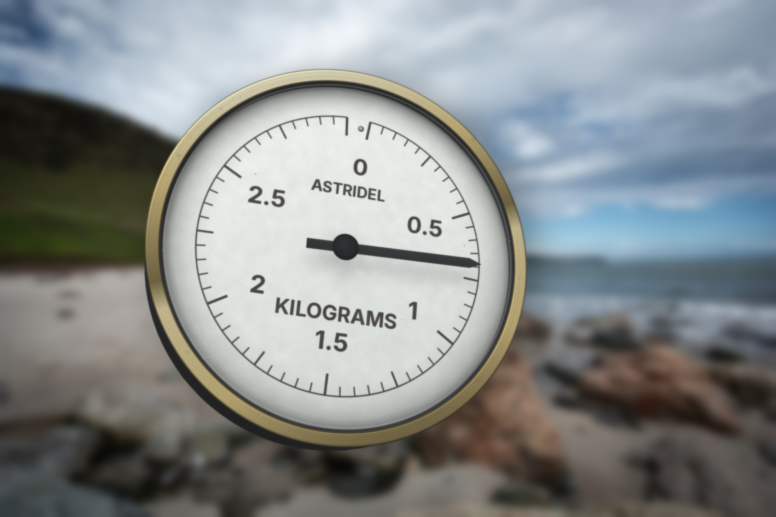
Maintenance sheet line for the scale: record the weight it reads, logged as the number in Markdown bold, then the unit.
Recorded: **0.7** kg
